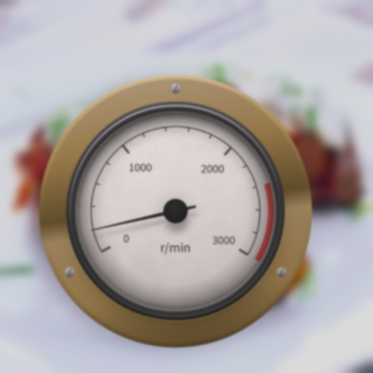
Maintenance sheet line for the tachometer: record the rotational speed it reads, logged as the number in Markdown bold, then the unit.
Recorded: **200** rpm
